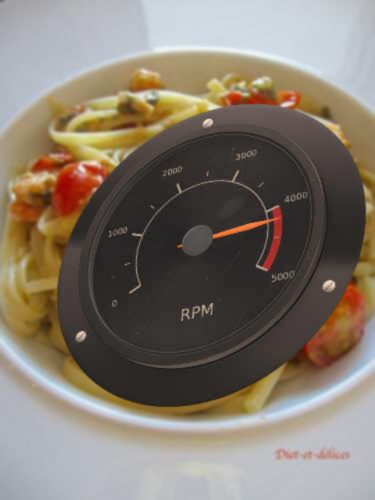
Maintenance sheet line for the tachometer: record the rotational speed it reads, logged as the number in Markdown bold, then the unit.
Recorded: **4250** rpm
